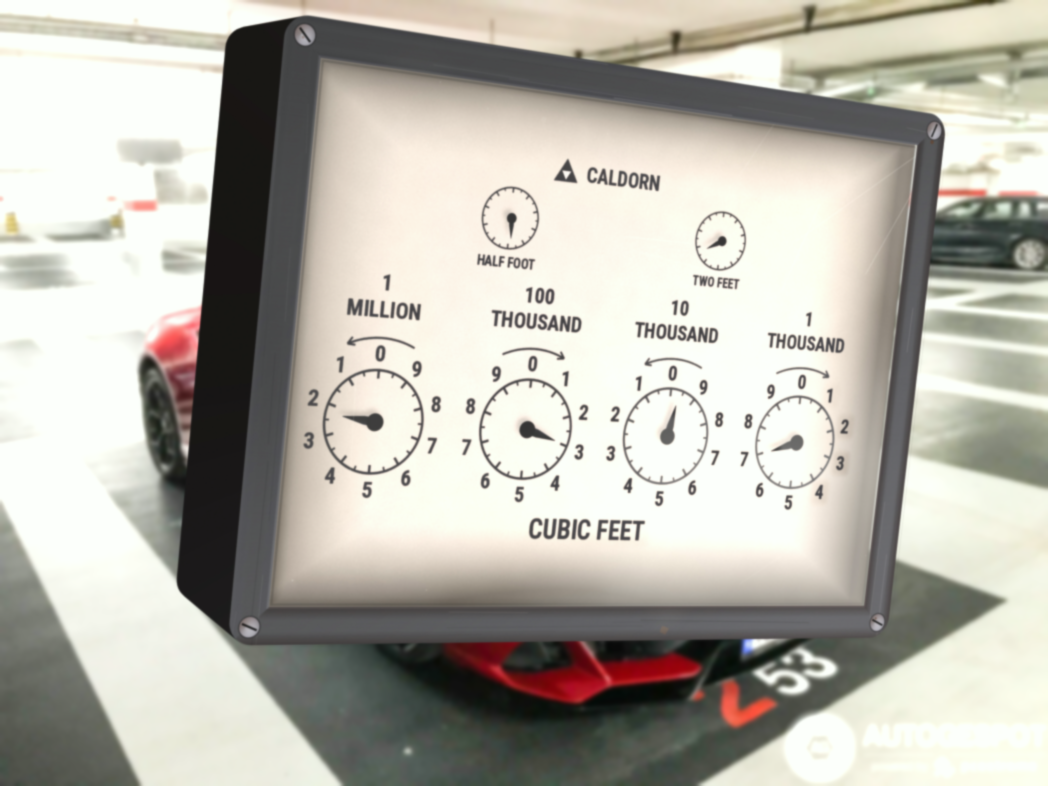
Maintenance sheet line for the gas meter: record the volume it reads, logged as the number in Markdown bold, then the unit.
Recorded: **229700** ft³
